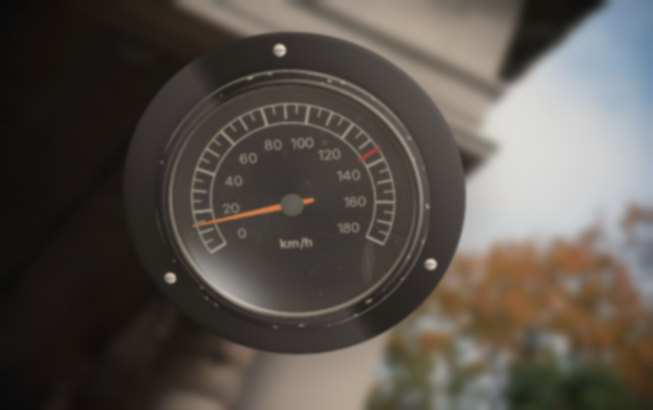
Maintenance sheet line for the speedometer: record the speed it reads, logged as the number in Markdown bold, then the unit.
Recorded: **15** km/h
